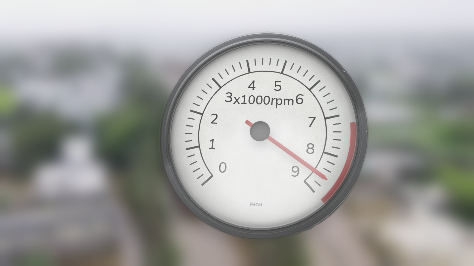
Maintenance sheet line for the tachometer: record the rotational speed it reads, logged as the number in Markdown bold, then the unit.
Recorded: **8600** rpm
